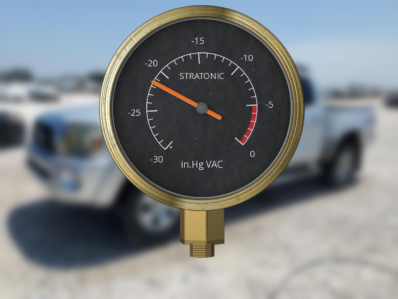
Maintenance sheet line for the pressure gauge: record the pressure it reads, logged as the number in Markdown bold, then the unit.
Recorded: **-21.5** inHg
